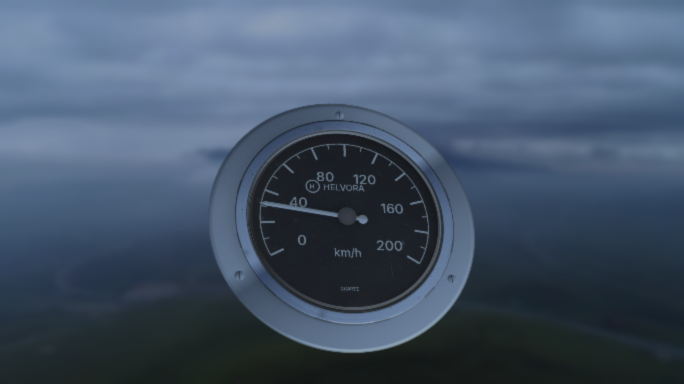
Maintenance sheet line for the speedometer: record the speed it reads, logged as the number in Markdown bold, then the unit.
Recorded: **30** km/h
